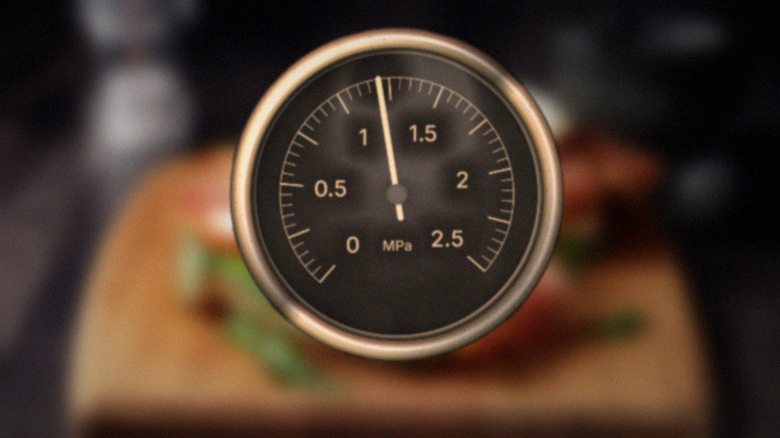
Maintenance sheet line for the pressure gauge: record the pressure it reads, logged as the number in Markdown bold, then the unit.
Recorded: **1.2** MPa
